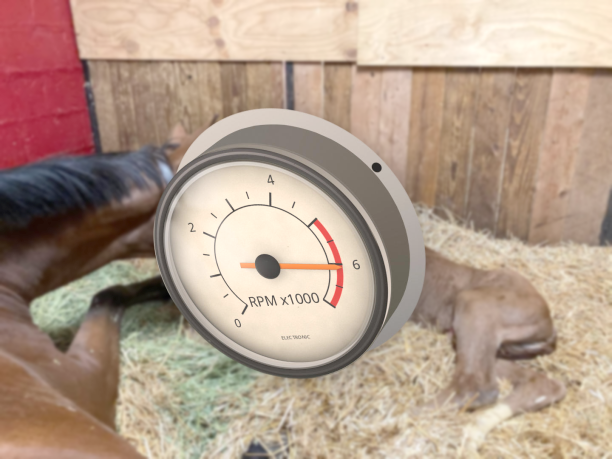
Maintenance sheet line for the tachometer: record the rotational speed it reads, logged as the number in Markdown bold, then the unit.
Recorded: **6000** rpm
